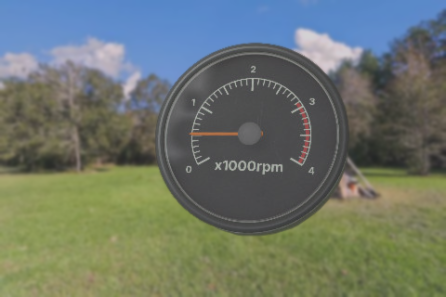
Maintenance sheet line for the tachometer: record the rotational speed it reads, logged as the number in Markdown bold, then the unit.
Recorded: **500** rpm
